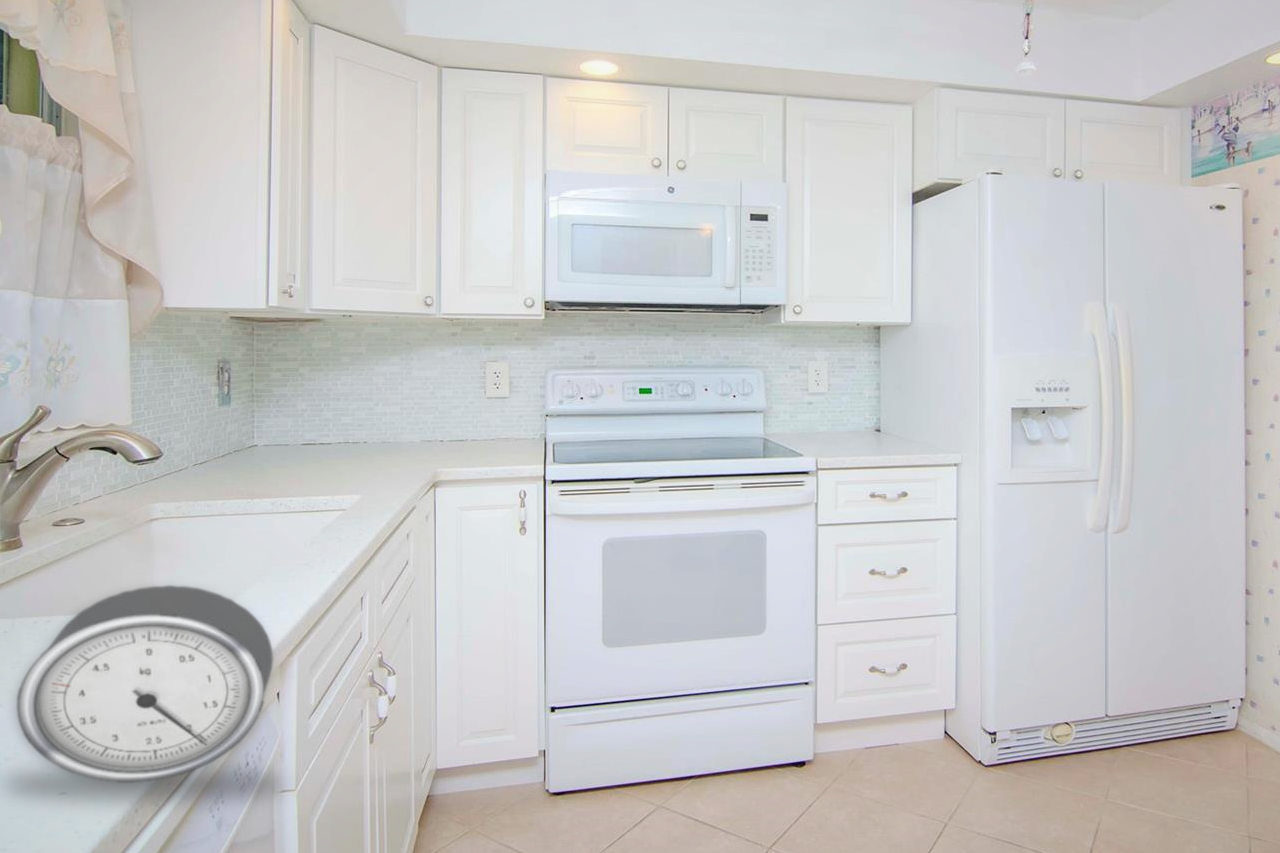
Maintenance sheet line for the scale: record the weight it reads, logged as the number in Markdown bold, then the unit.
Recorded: **2** kg
